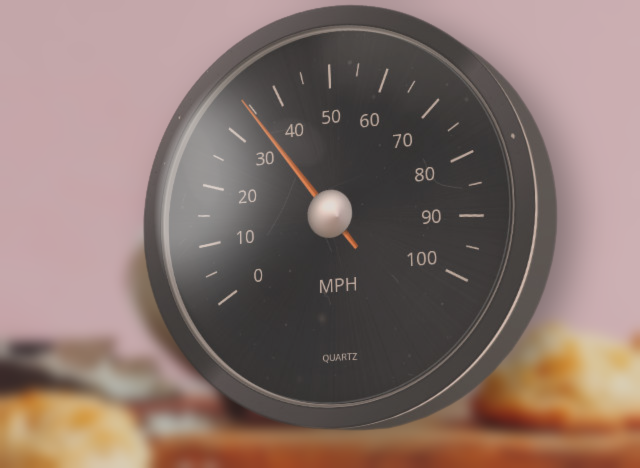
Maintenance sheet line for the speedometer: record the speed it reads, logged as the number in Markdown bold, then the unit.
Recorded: **35** mph
